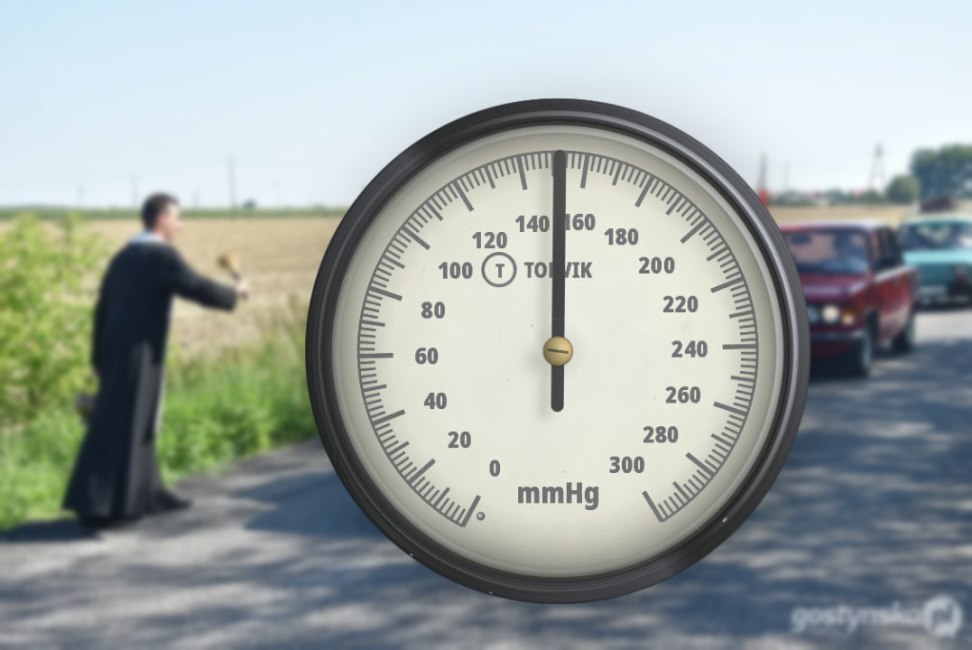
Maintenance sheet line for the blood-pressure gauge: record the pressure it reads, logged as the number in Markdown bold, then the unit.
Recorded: **152** mmHg
